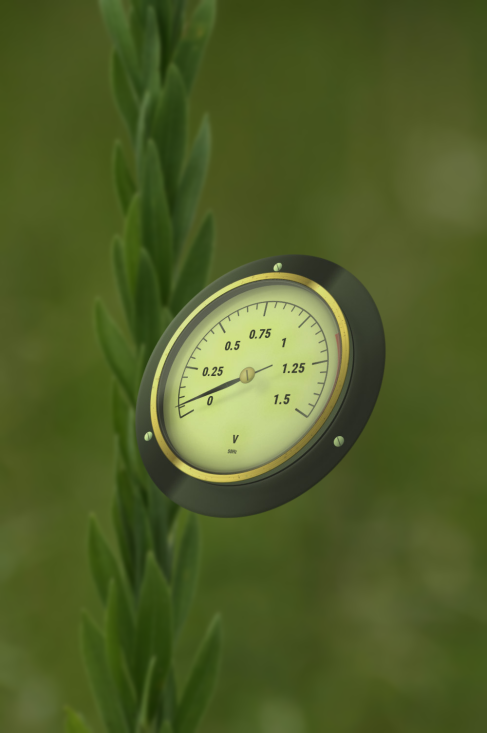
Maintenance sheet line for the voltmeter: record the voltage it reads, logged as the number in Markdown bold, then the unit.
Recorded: **0.05** V
